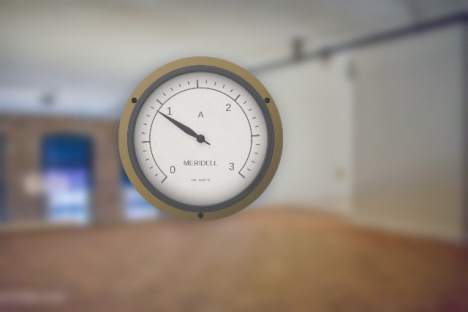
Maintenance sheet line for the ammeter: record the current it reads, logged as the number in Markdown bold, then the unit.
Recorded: **0.9** A
